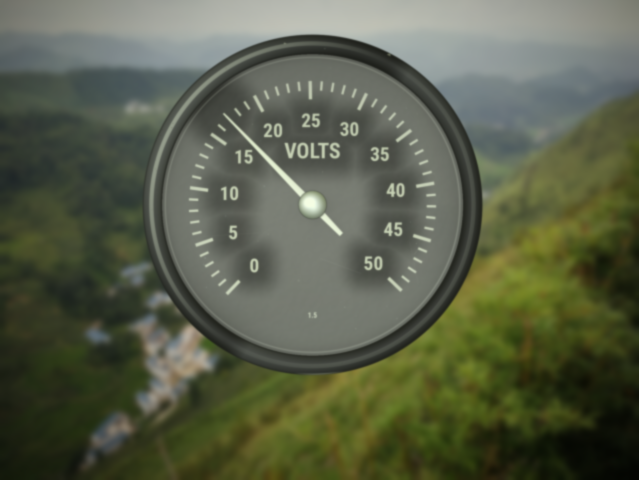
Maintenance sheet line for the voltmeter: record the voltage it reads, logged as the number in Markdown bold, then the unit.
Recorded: **17** V
